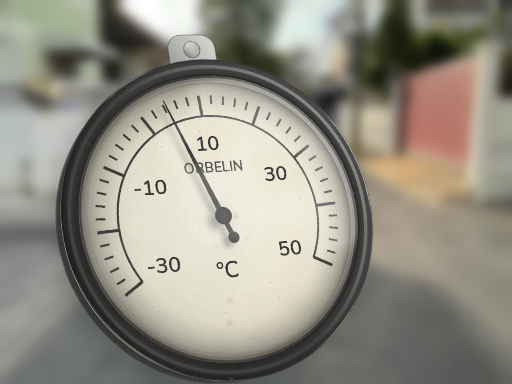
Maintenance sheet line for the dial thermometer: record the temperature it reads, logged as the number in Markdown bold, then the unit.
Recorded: **4** °C
